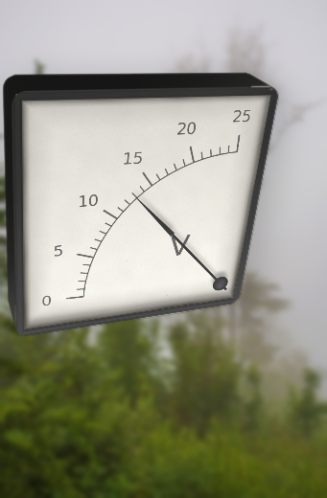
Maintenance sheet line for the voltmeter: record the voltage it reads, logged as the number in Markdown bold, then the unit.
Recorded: **13** V
